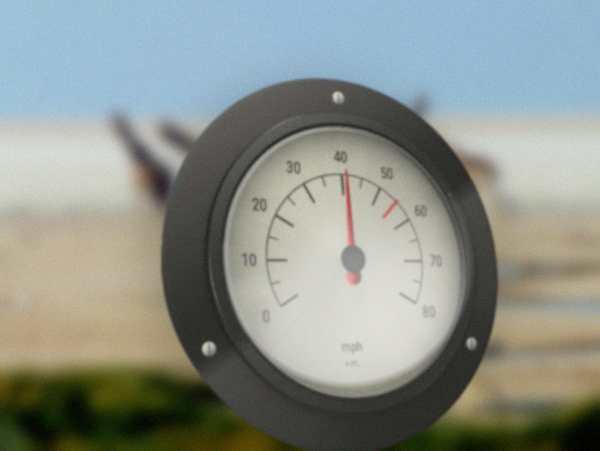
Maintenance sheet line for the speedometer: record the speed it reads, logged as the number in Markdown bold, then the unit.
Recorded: **40** mph
